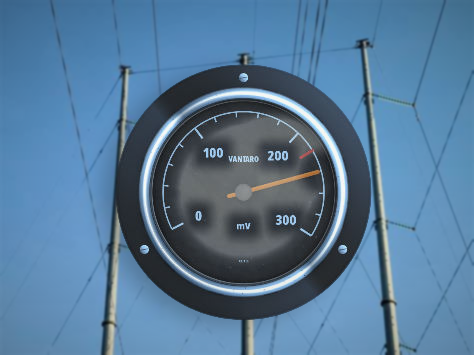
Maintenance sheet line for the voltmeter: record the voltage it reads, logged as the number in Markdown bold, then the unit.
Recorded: **240** mV
